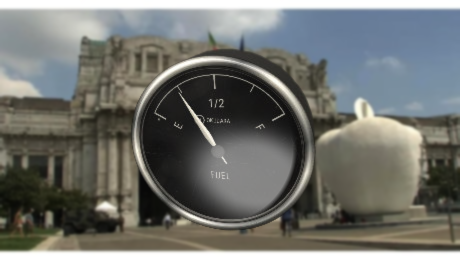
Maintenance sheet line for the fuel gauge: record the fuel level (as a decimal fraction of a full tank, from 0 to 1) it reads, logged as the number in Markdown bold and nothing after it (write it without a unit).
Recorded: **0.25**
